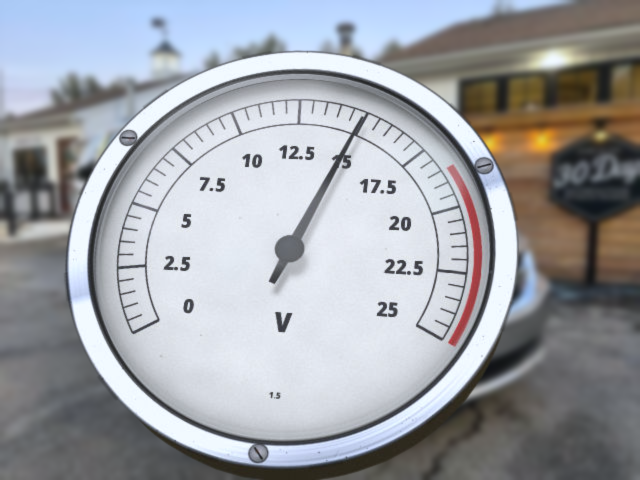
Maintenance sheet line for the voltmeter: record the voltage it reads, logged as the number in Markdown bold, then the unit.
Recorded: **15** V
